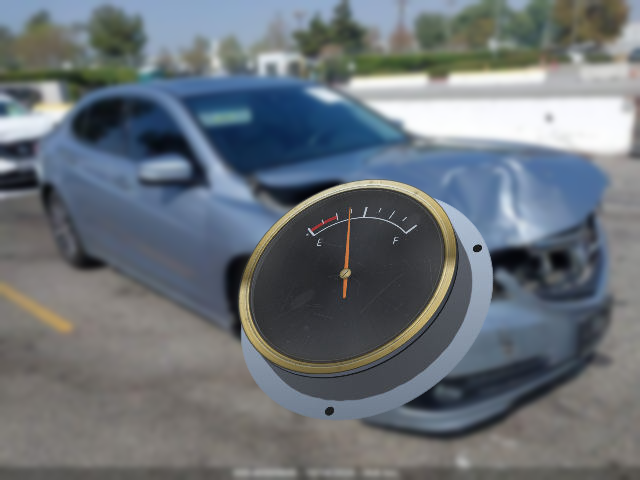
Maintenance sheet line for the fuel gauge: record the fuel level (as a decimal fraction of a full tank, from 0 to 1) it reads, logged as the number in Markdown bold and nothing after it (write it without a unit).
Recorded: **0.375**
